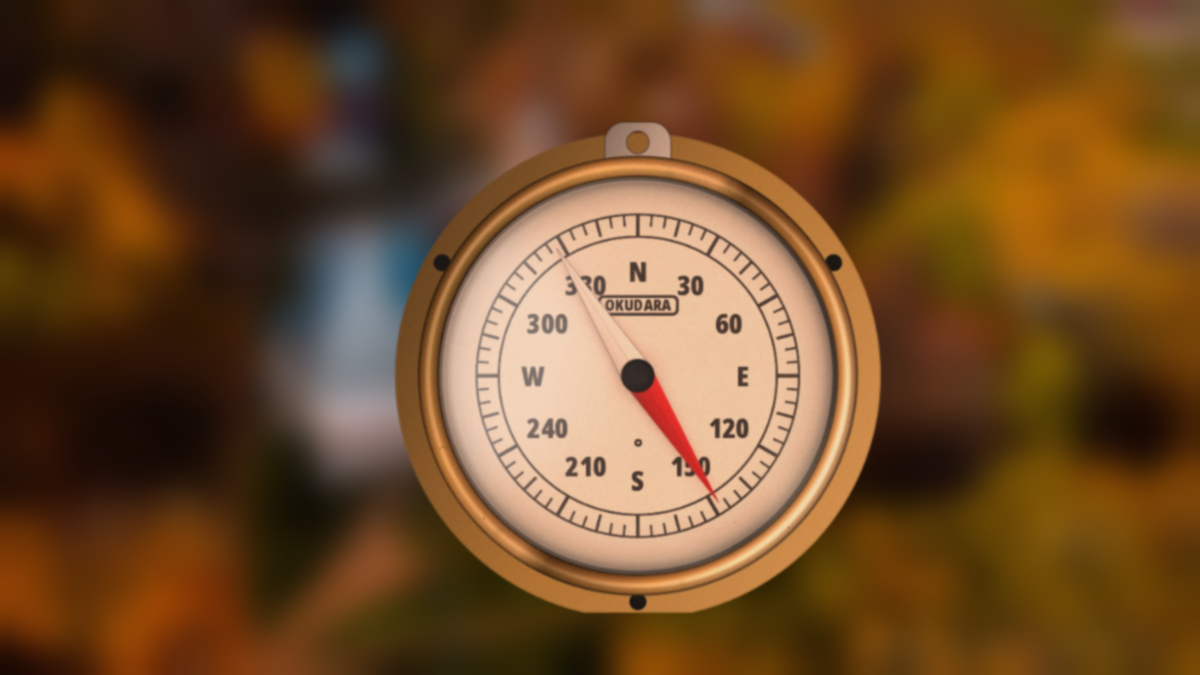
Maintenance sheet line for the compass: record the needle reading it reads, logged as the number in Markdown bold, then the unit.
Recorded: **147.5** °
